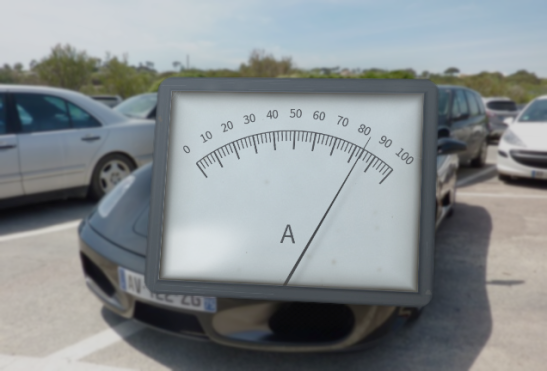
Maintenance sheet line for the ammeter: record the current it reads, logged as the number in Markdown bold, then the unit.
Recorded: **84** A
